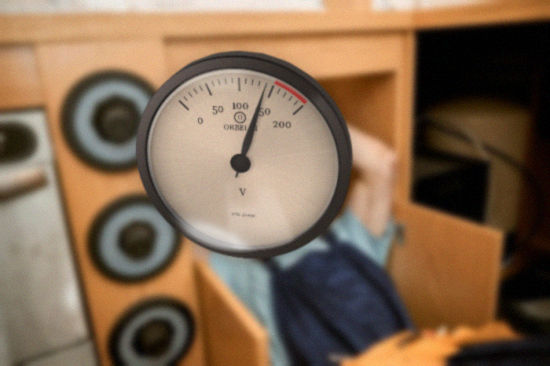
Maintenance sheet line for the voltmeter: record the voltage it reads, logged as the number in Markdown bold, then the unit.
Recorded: **140** V
